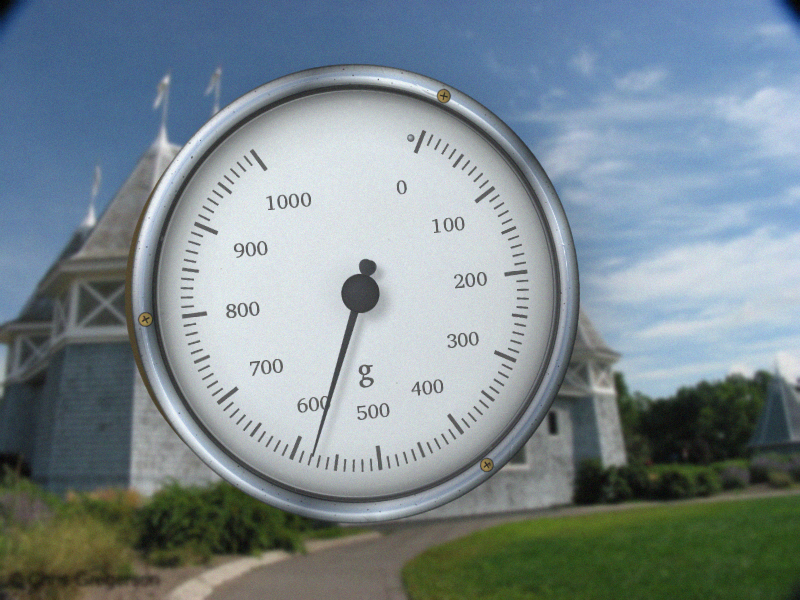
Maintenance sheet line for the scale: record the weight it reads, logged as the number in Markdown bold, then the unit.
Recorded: **580** g
